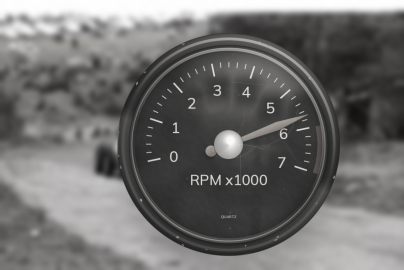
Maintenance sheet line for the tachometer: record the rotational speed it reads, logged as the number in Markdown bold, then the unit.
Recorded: **5700** rpm
